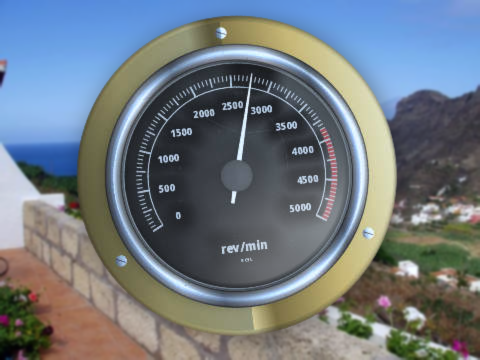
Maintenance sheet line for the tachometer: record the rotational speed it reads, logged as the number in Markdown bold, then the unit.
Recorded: **2750** rpm
